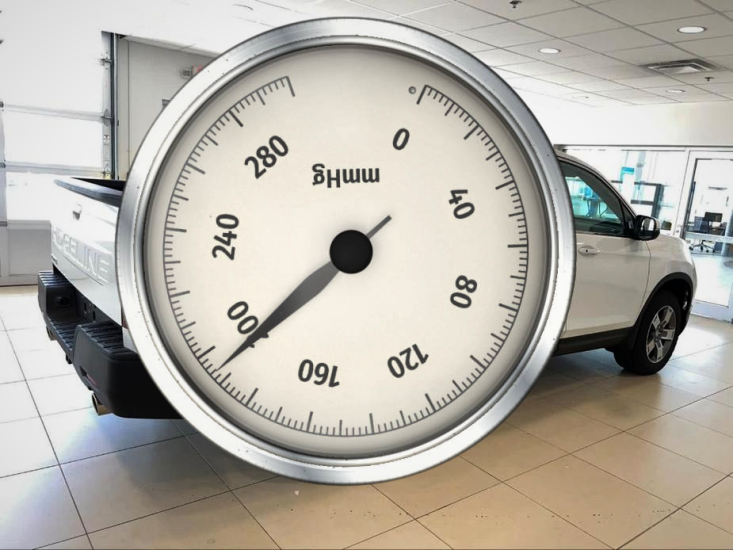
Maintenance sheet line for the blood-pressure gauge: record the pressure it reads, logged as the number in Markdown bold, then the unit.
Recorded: **194** mmHg
